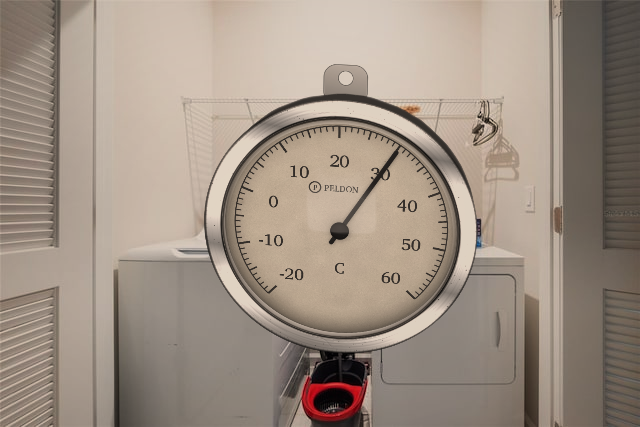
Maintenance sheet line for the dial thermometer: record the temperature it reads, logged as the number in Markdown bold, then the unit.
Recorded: **30** °C
